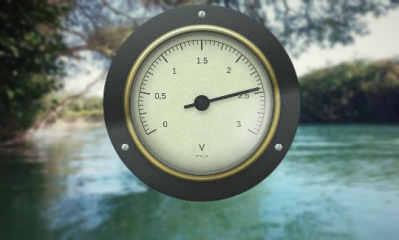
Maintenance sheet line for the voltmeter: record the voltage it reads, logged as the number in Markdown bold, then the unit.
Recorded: **2.45** V
